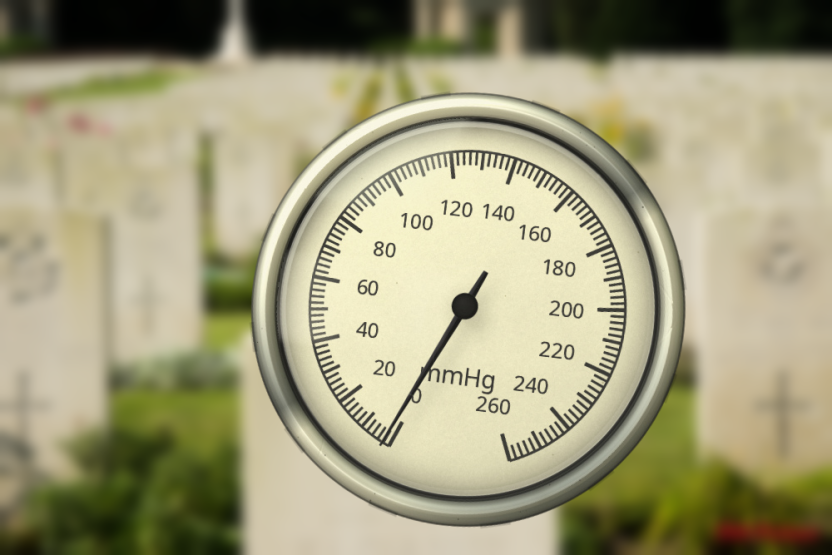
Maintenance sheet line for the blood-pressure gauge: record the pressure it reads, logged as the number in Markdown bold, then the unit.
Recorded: **2** mmHg
